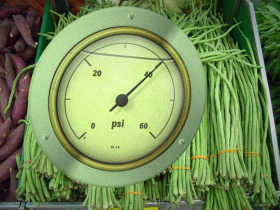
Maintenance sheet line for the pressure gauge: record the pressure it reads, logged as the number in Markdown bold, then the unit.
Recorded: **40** psi
